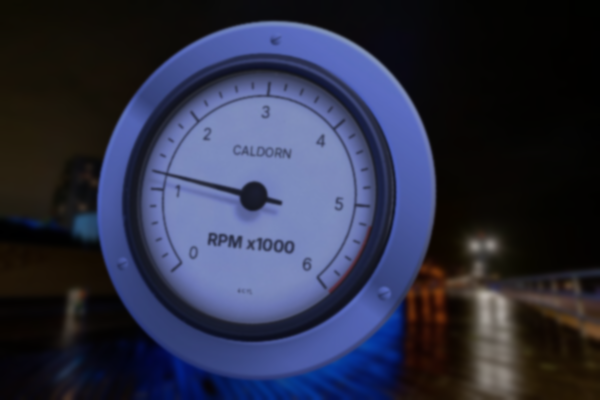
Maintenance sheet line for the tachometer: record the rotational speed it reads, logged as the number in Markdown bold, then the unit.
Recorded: **1200** rpm
